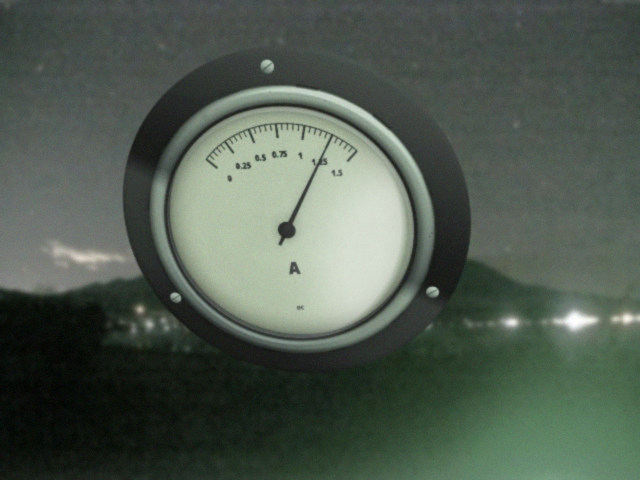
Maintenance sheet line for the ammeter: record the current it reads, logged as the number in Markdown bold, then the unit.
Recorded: **1.25** A
